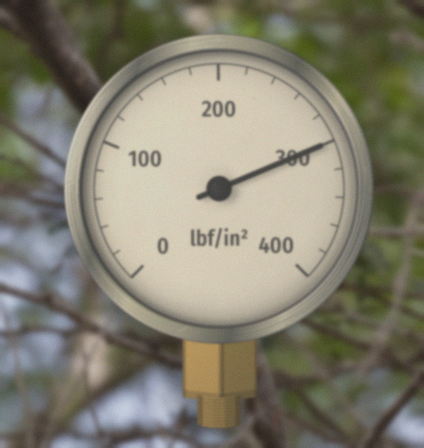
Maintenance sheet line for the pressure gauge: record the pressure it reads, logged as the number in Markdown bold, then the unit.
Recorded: **300** psi
